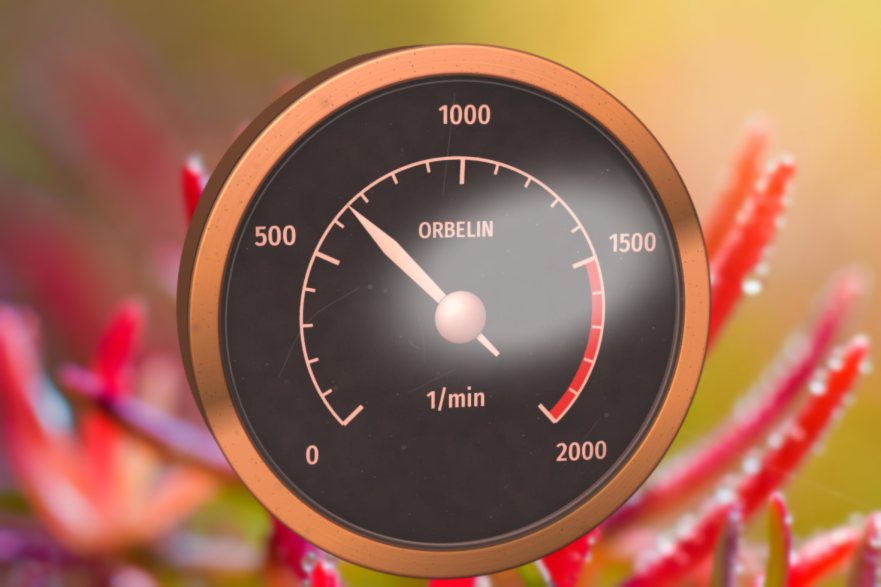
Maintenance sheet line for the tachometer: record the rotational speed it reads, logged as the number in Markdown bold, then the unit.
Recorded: **650** rpm
